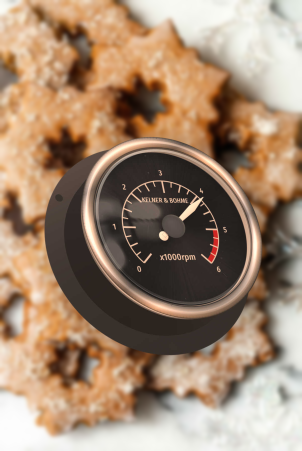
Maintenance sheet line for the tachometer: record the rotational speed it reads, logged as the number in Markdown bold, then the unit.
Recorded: **4125** rpm
